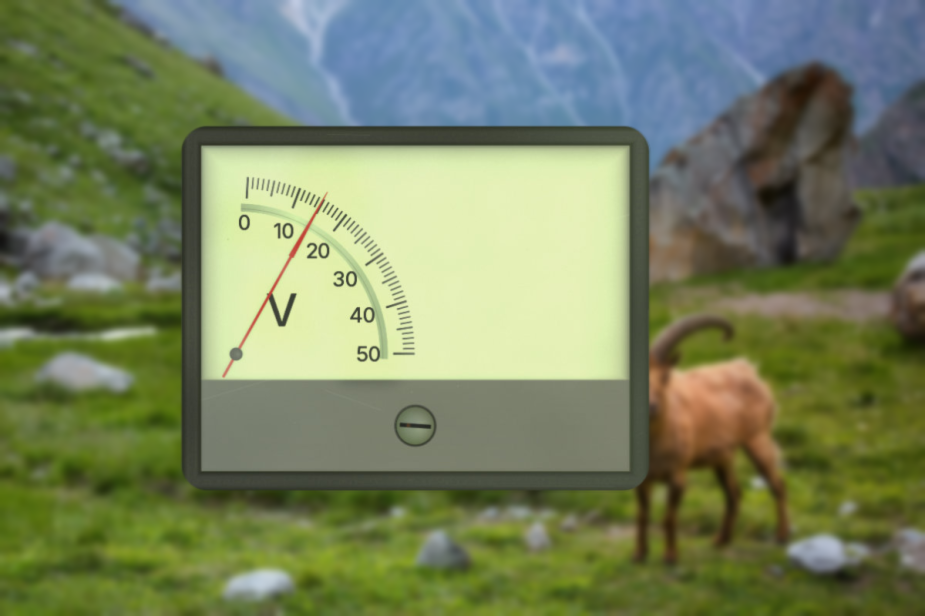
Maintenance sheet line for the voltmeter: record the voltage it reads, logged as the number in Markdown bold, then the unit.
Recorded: **15** V
